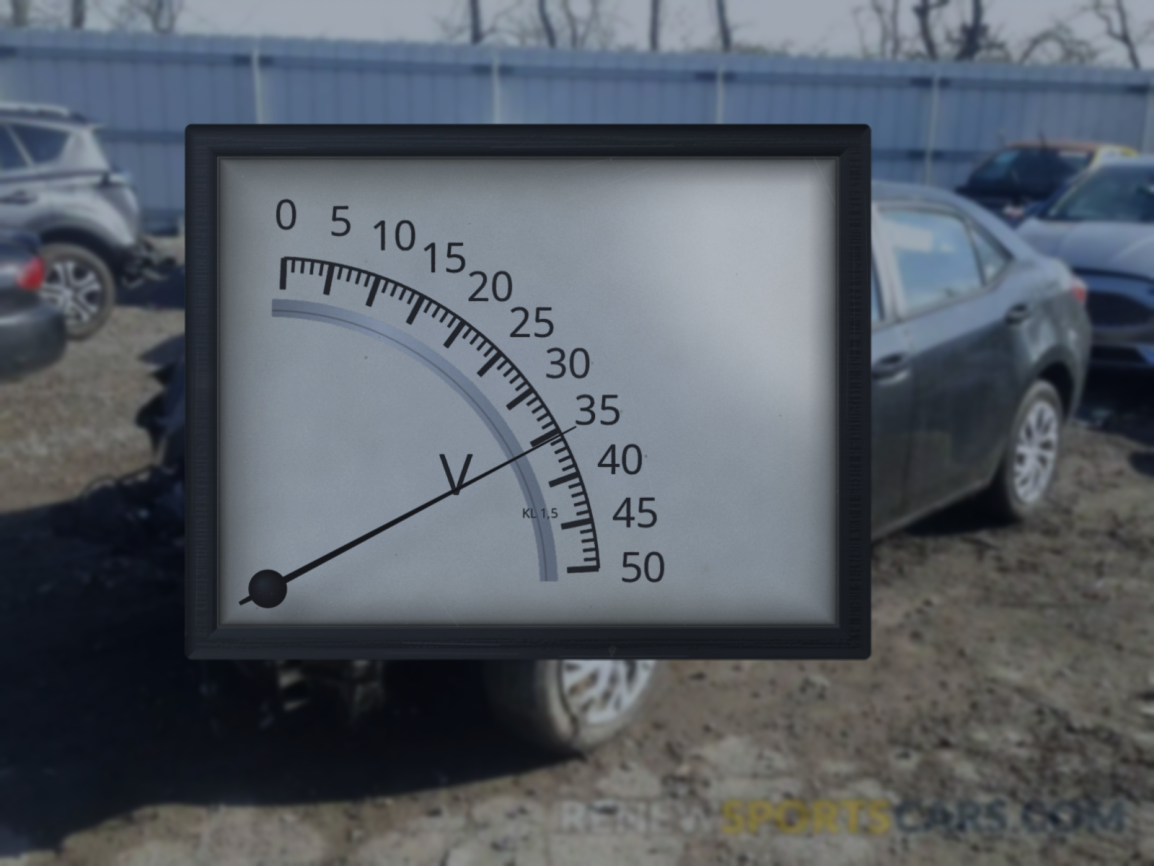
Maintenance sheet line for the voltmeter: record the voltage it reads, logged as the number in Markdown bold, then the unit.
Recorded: **35.5** V
